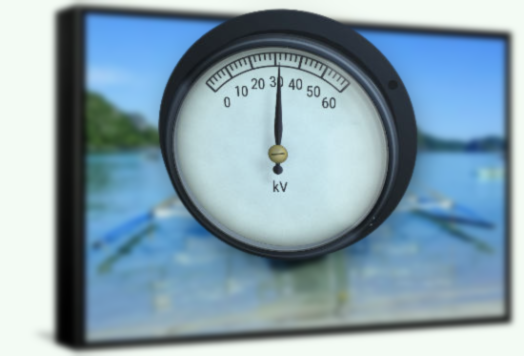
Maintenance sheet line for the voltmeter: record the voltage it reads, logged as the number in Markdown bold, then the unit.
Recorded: **32** kV
